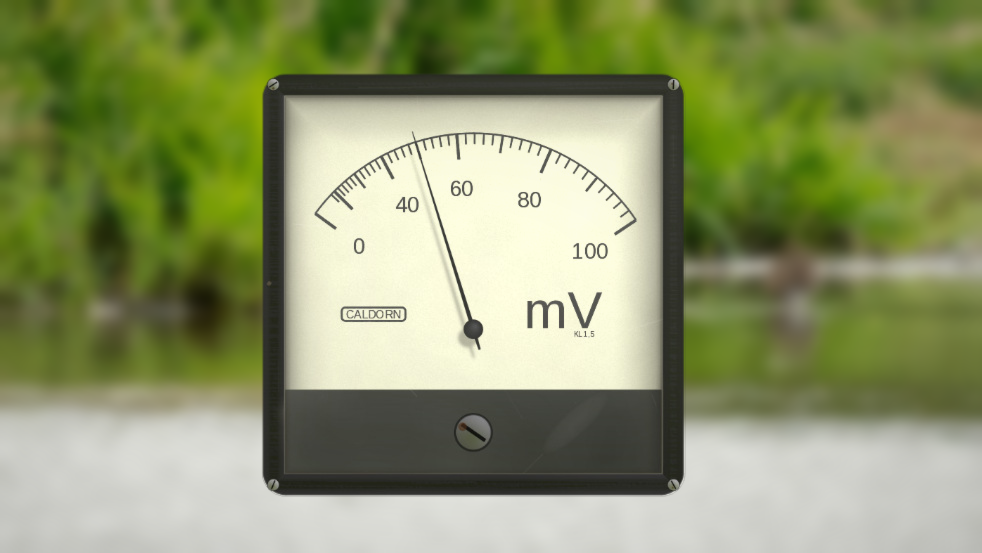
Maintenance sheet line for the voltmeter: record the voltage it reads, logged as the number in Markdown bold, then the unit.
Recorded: **50** mV
